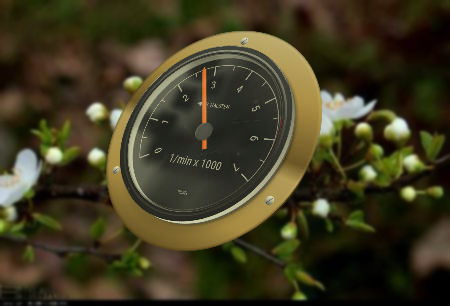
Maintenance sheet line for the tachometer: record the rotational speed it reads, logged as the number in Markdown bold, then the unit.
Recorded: **2750** rpm
